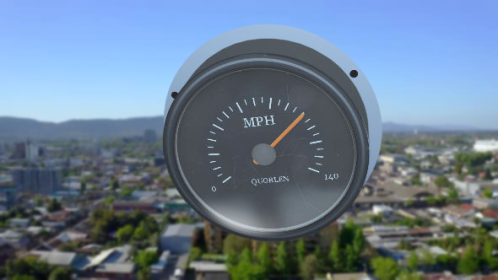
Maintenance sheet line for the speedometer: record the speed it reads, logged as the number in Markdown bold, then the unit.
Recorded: **100** mph
